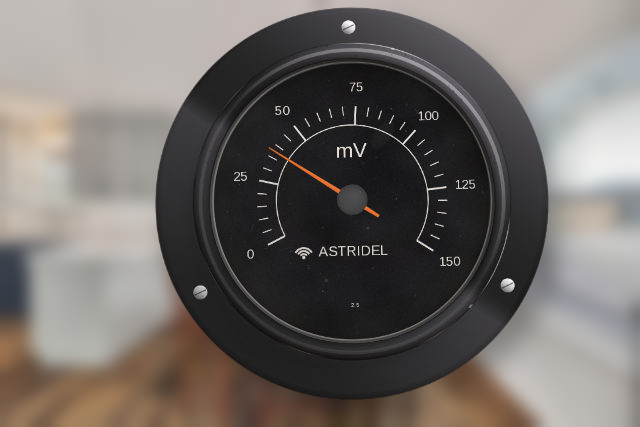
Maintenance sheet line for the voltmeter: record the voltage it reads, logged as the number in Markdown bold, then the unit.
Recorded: **37.5** mV
